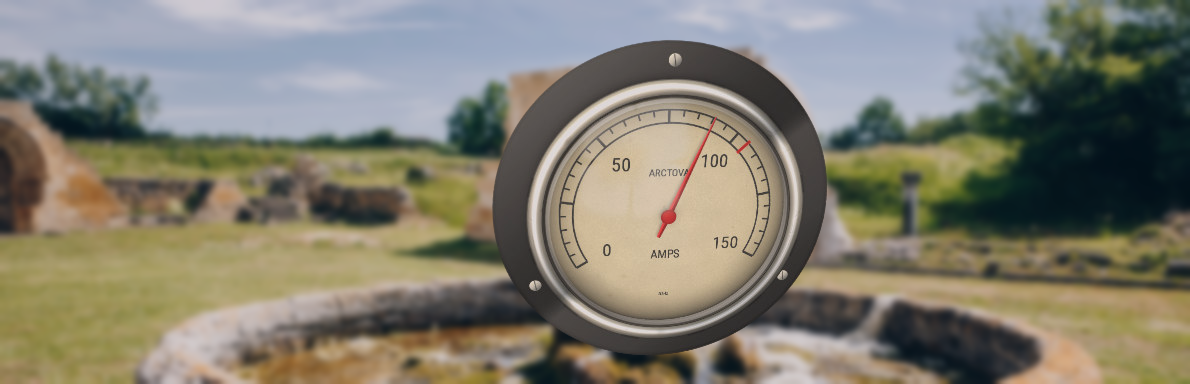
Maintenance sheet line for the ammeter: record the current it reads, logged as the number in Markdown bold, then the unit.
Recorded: **90** A
